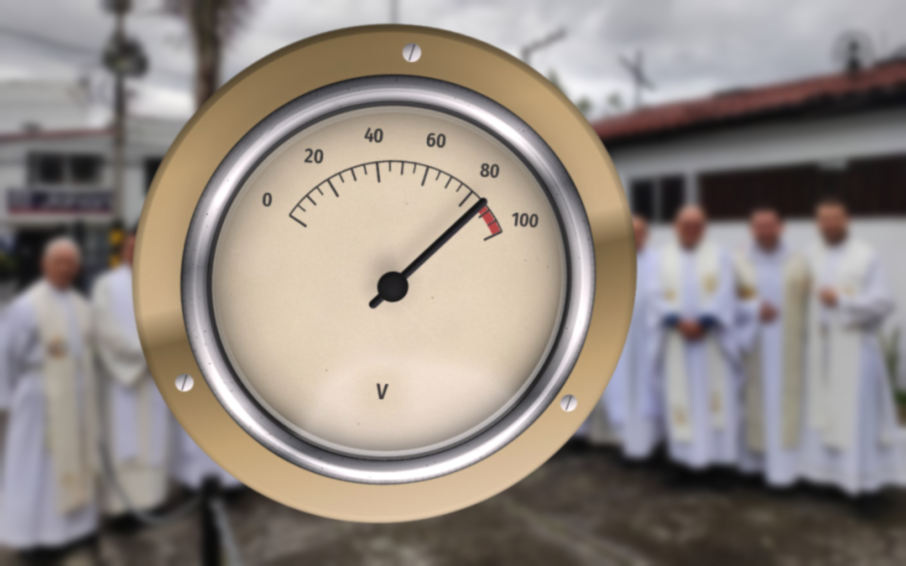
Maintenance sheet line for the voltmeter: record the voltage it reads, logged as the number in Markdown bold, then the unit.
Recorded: **85** V
